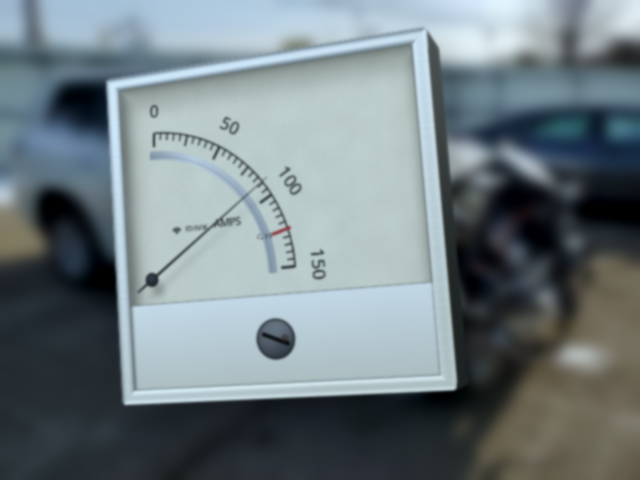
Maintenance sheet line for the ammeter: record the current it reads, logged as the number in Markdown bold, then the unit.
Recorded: **90** A
